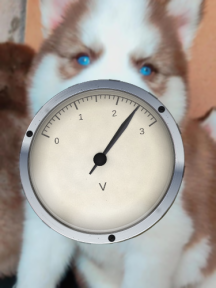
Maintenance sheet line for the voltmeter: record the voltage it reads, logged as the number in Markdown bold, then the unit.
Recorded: **2.5** V
